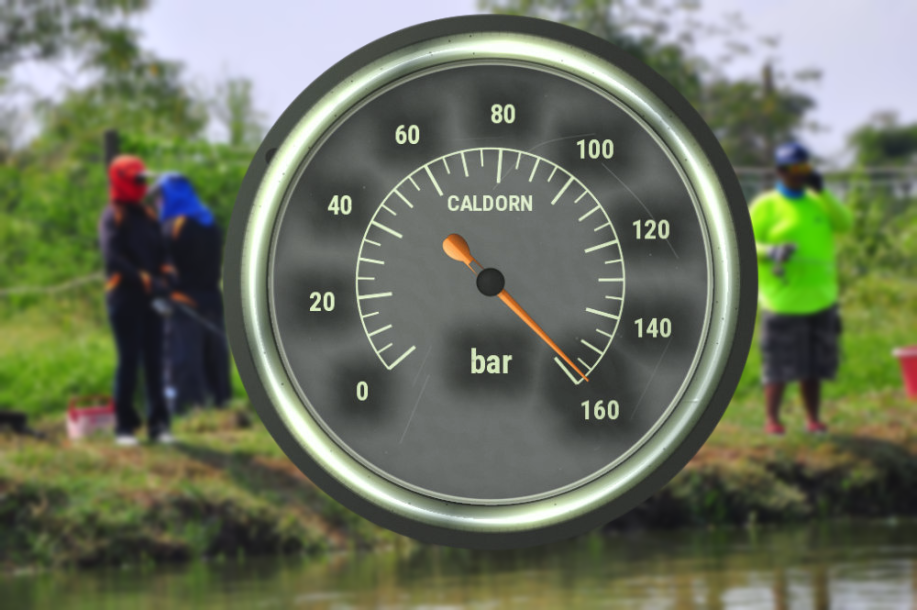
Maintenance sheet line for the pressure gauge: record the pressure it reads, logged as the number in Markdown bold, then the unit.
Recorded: **157.5** bar
